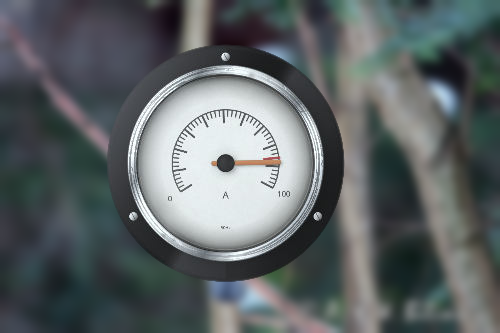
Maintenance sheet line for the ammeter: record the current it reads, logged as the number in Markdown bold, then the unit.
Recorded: **88** A
